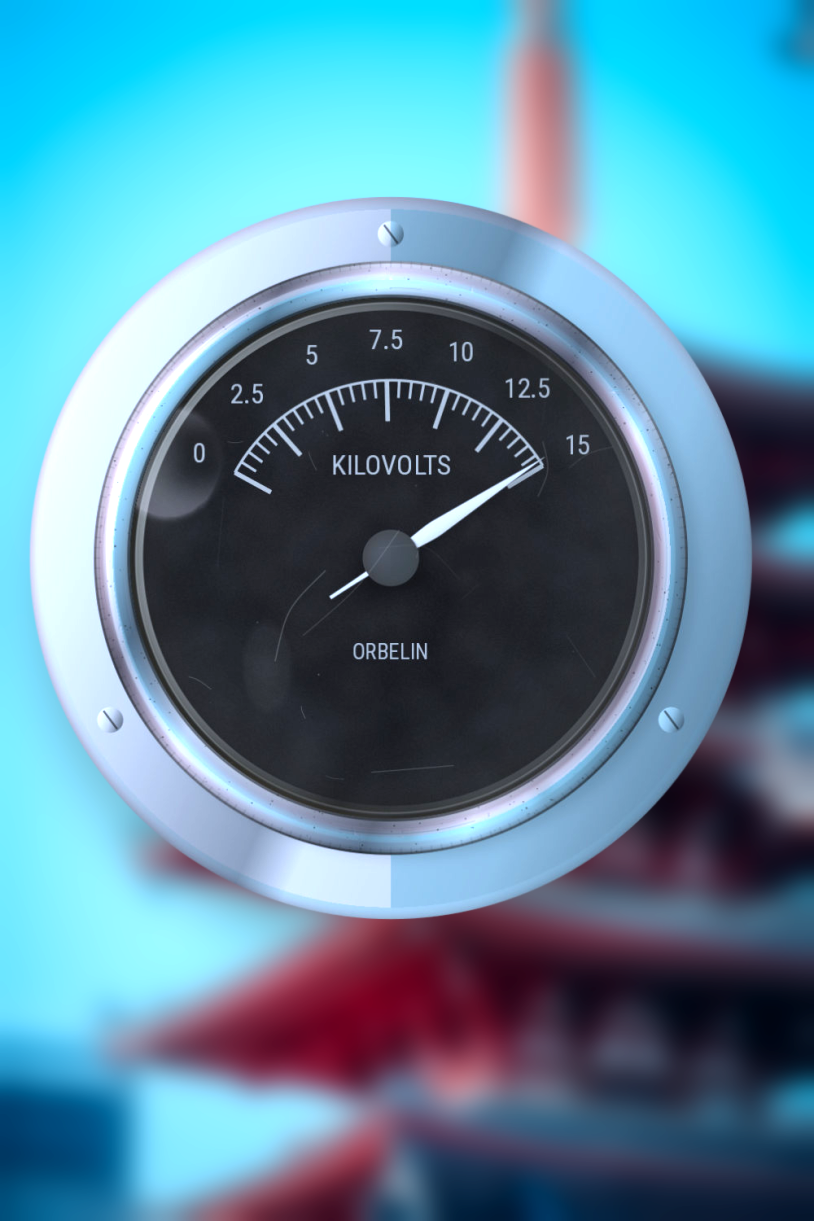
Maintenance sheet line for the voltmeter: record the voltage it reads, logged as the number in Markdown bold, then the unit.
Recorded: **14.75** kV
